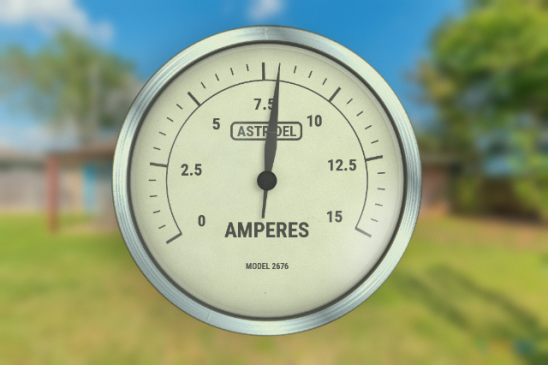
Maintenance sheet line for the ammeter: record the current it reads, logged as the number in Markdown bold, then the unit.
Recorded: **8** A
